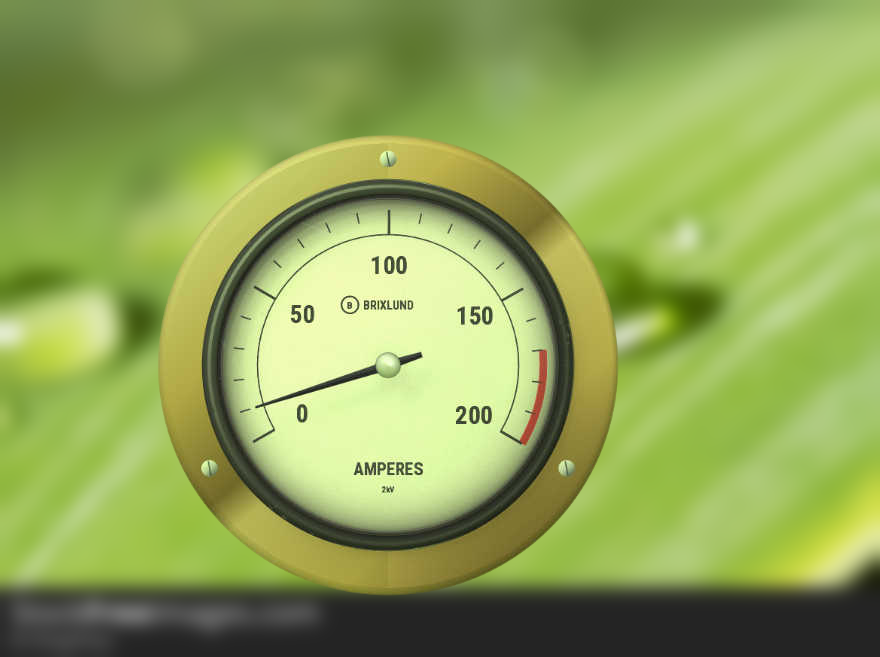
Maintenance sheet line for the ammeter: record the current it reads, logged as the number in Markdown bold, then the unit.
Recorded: **10** A
